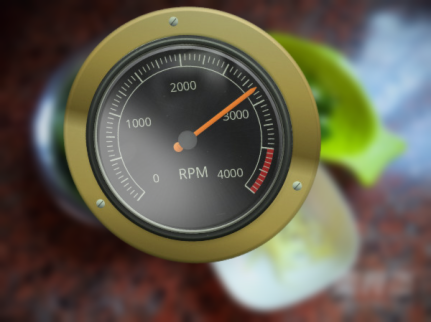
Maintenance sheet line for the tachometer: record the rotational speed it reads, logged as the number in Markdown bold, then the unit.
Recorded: **2850** rpm
